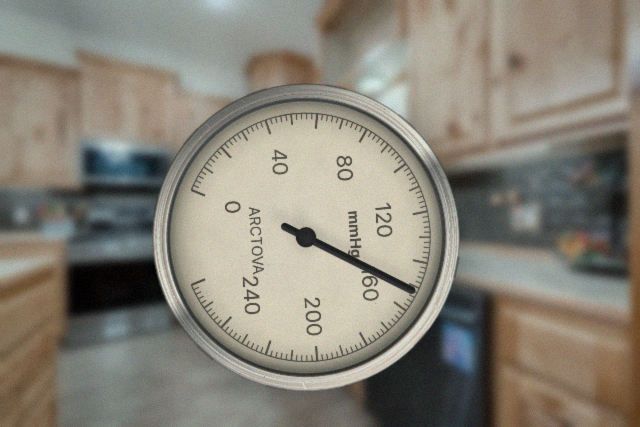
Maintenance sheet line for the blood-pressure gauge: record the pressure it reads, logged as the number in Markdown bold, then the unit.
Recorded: **152** mmHg
